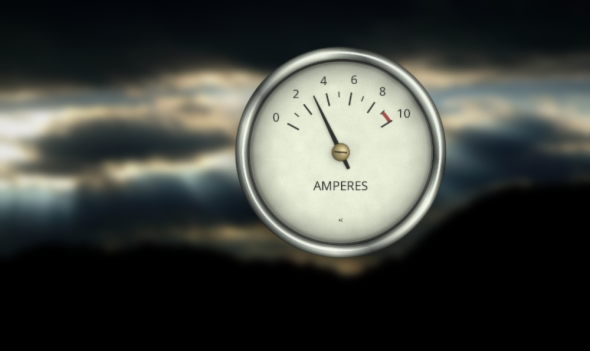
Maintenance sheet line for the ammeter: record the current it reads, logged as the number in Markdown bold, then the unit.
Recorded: **3** A
